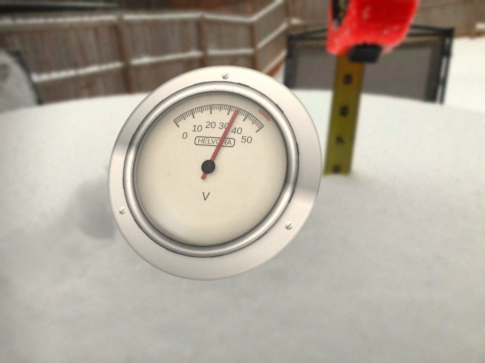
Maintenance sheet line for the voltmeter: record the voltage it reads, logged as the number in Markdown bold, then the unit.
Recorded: **35** V
